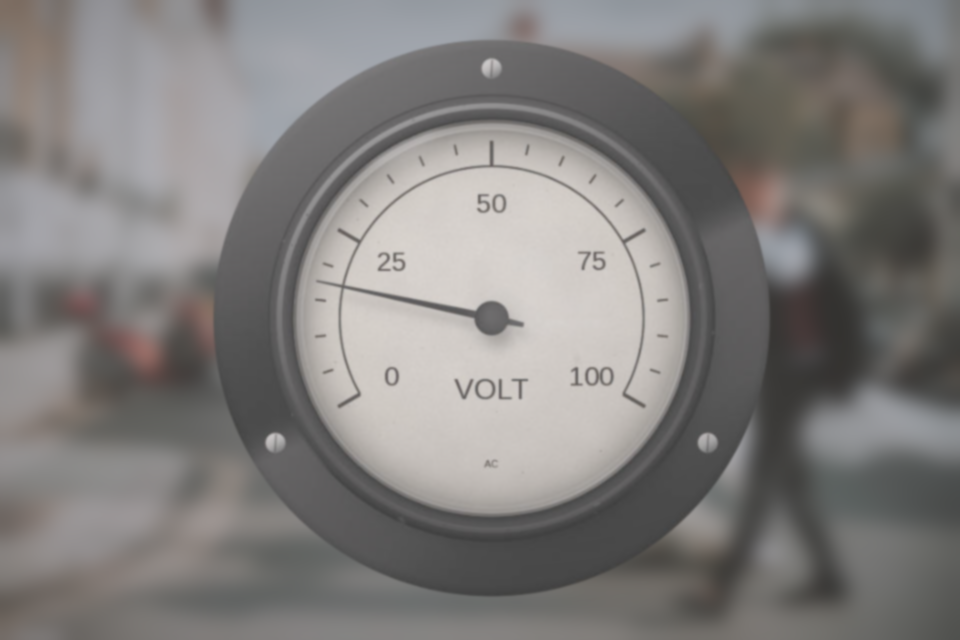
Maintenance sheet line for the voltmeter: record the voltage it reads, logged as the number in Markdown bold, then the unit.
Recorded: **17.5** V
